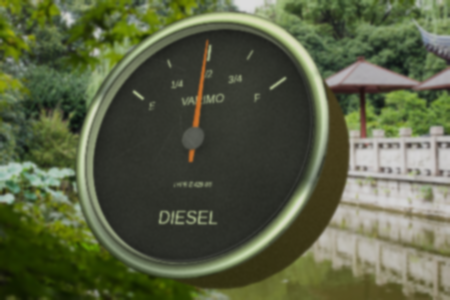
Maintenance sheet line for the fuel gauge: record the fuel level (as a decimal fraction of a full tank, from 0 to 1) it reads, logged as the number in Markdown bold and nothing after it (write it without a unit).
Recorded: **0.5**
